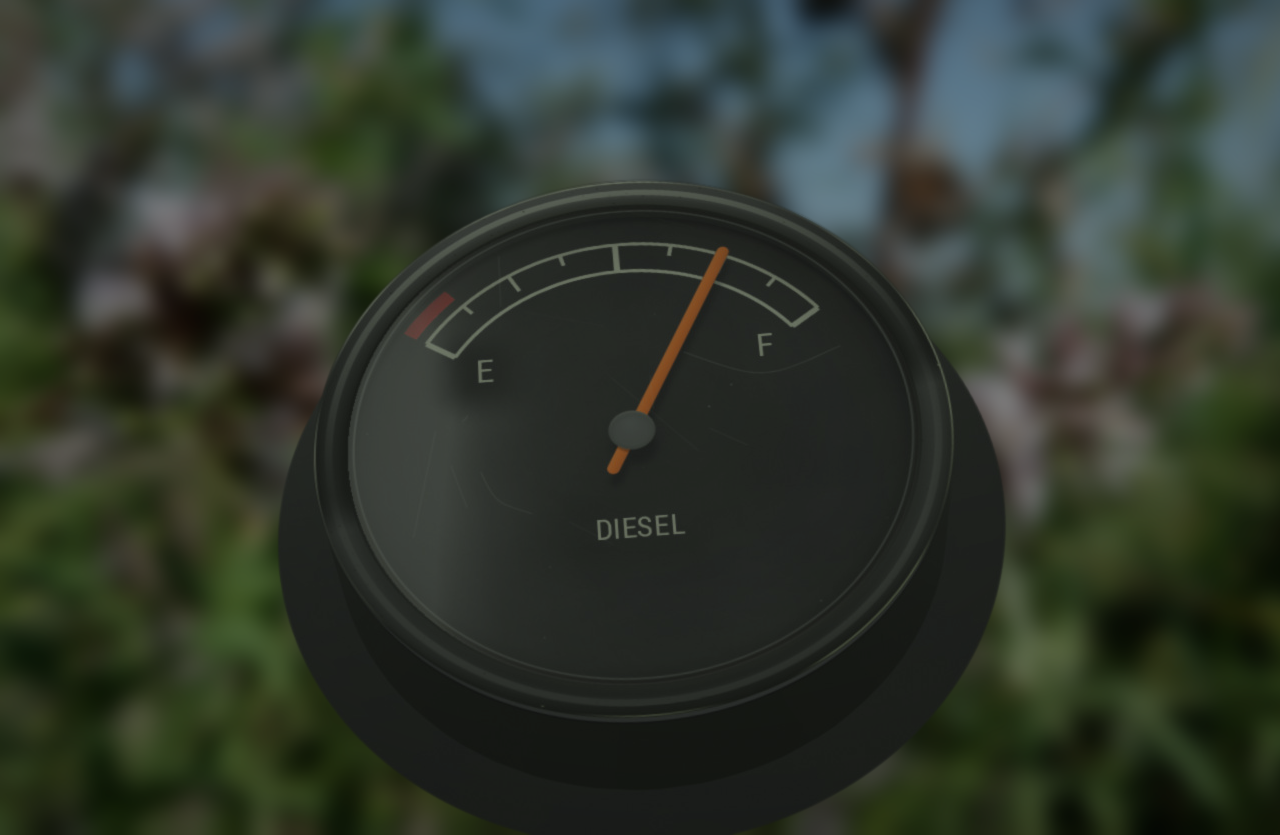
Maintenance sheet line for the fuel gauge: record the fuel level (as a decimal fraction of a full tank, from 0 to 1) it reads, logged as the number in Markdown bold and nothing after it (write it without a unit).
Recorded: **0.75**
